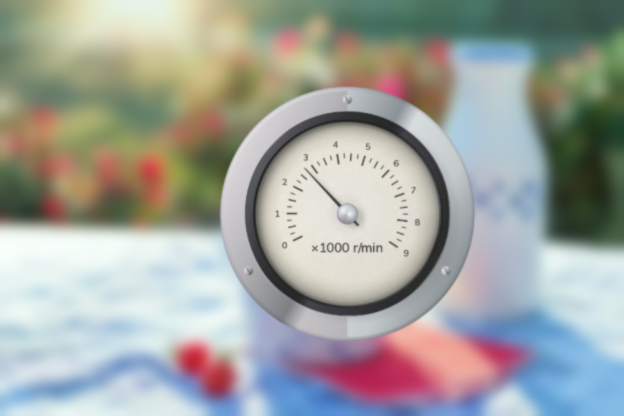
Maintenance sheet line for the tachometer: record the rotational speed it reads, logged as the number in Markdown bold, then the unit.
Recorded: **2750** rpm
